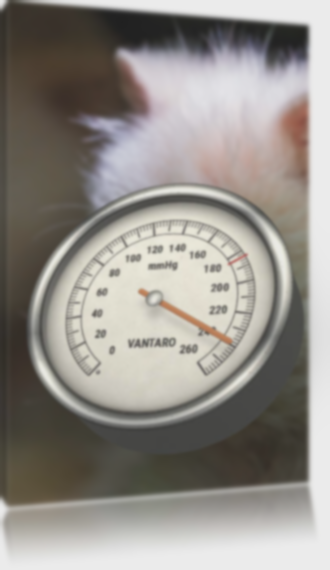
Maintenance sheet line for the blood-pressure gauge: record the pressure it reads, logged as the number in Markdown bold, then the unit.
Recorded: **240** mmHg
